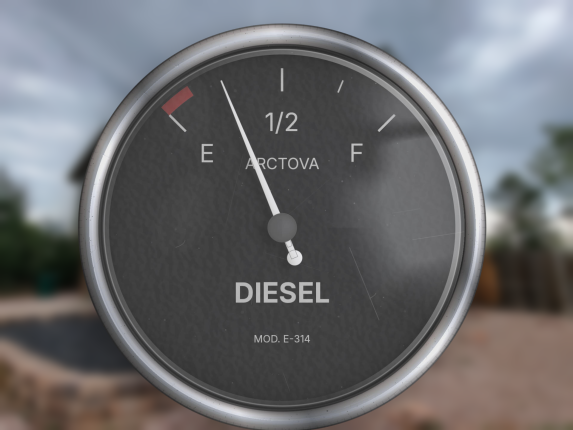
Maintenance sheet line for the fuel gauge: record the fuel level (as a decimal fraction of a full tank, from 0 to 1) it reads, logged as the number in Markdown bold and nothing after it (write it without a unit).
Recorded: **0.25**
